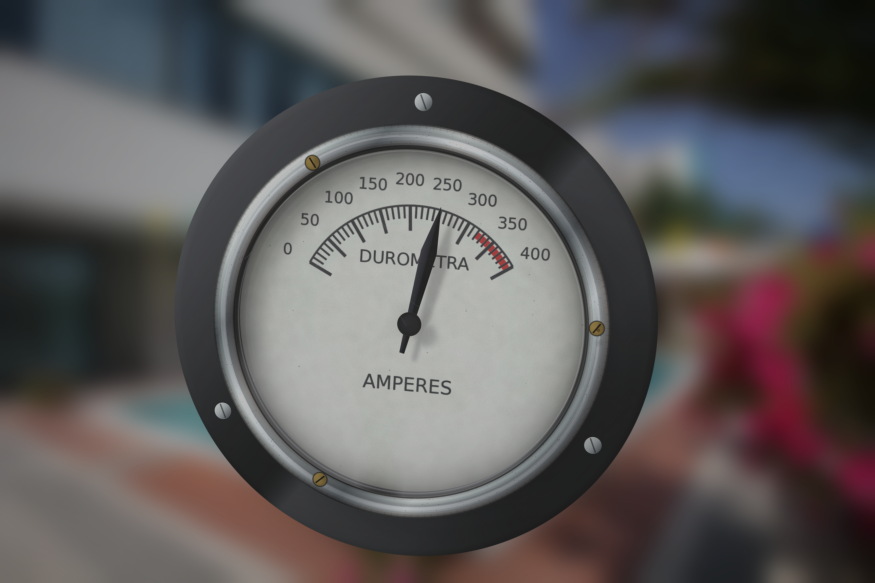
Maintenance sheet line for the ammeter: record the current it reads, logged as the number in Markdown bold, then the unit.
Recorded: **250** A
